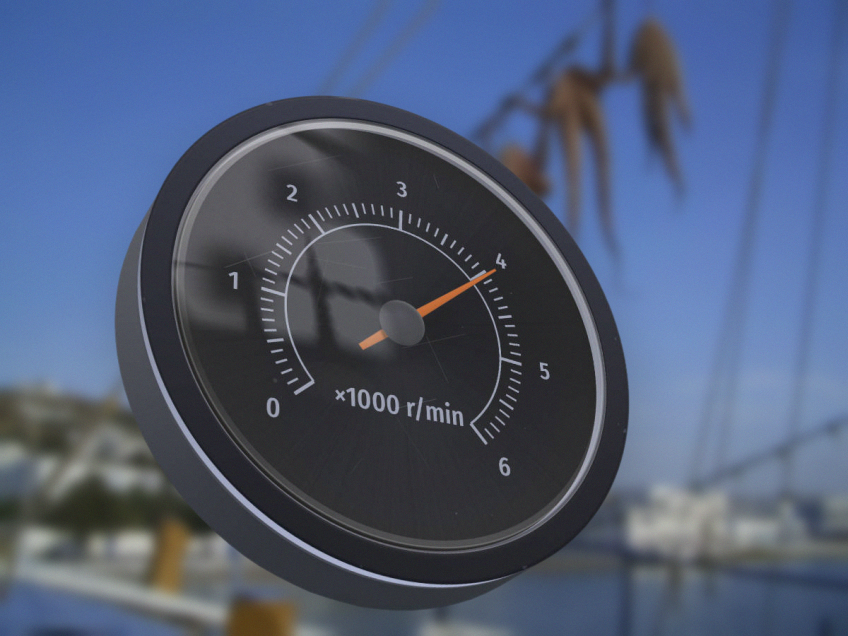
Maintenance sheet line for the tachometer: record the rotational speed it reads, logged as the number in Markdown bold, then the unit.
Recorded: **4050** rpm
